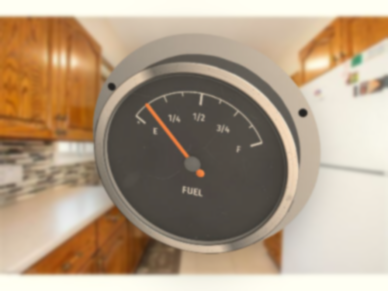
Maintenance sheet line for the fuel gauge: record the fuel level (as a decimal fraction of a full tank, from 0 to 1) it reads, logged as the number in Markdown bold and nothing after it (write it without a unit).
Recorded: **0.125**
